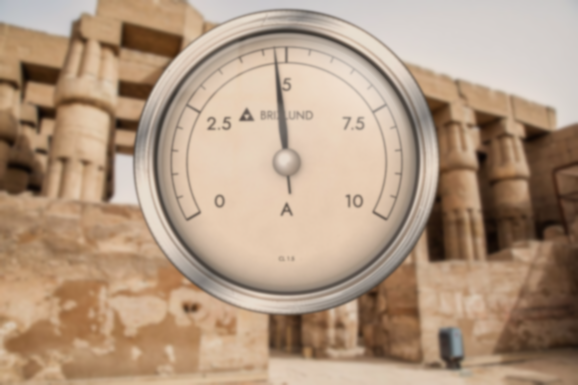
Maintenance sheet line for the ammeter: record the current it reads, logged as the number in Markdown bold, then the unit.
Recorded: **4.75** A
